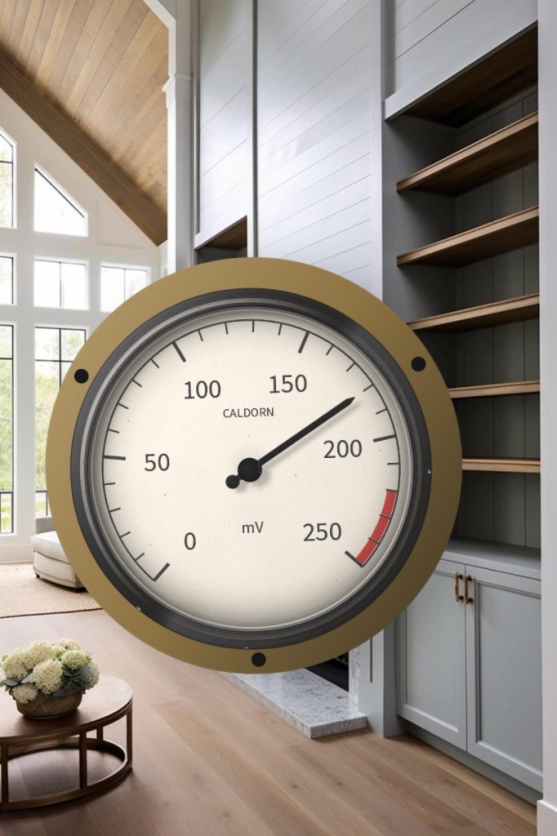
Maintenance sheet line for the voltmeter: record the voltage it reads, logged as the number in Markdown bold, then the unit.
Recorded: **180** mV
